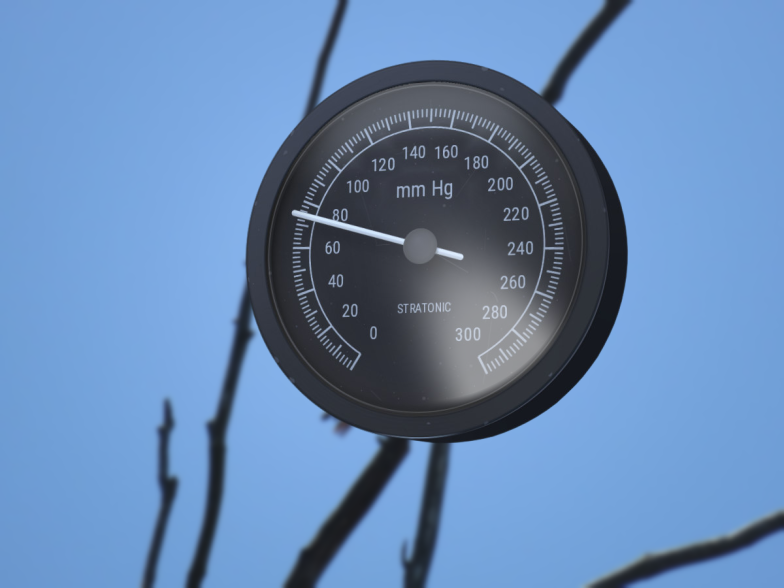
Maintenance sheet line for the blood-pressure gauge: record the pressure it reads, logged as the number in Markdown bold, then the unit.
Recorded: **74** mmHg
